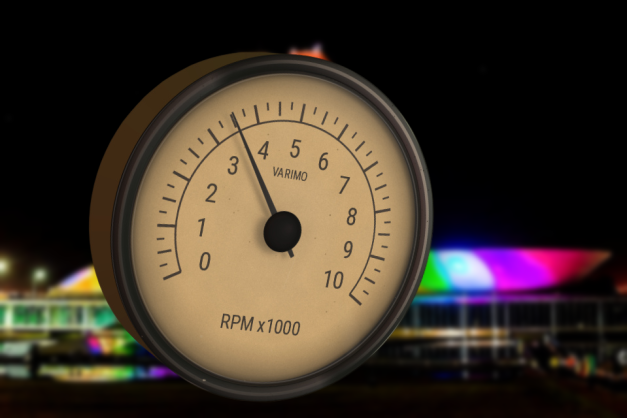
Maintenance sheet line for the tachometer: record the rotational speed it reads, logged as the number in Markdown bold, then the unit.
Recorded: **3500** rpm
